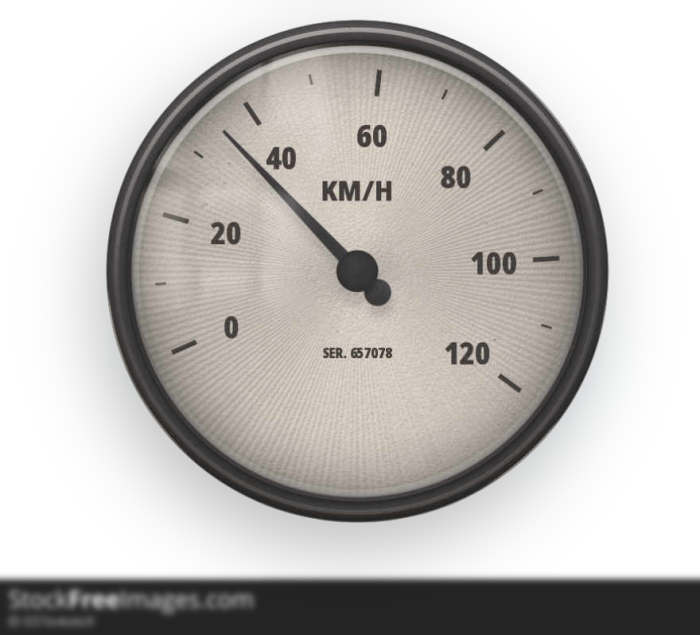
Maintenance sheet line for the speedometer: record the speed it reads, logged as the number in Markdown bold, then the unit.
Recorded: **35** km/h
